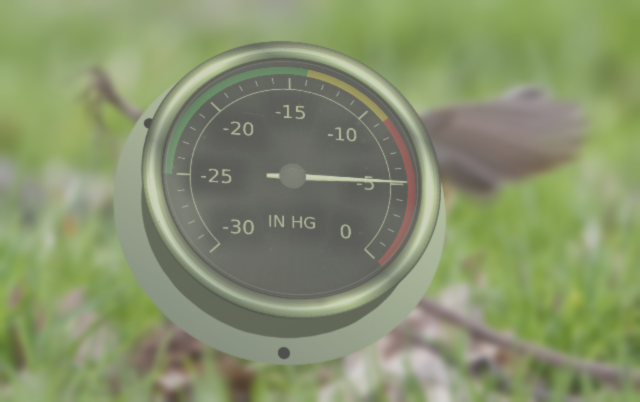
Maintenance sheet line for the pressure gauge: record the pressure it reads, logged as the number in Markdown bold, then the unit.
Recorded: **-5** inHg
